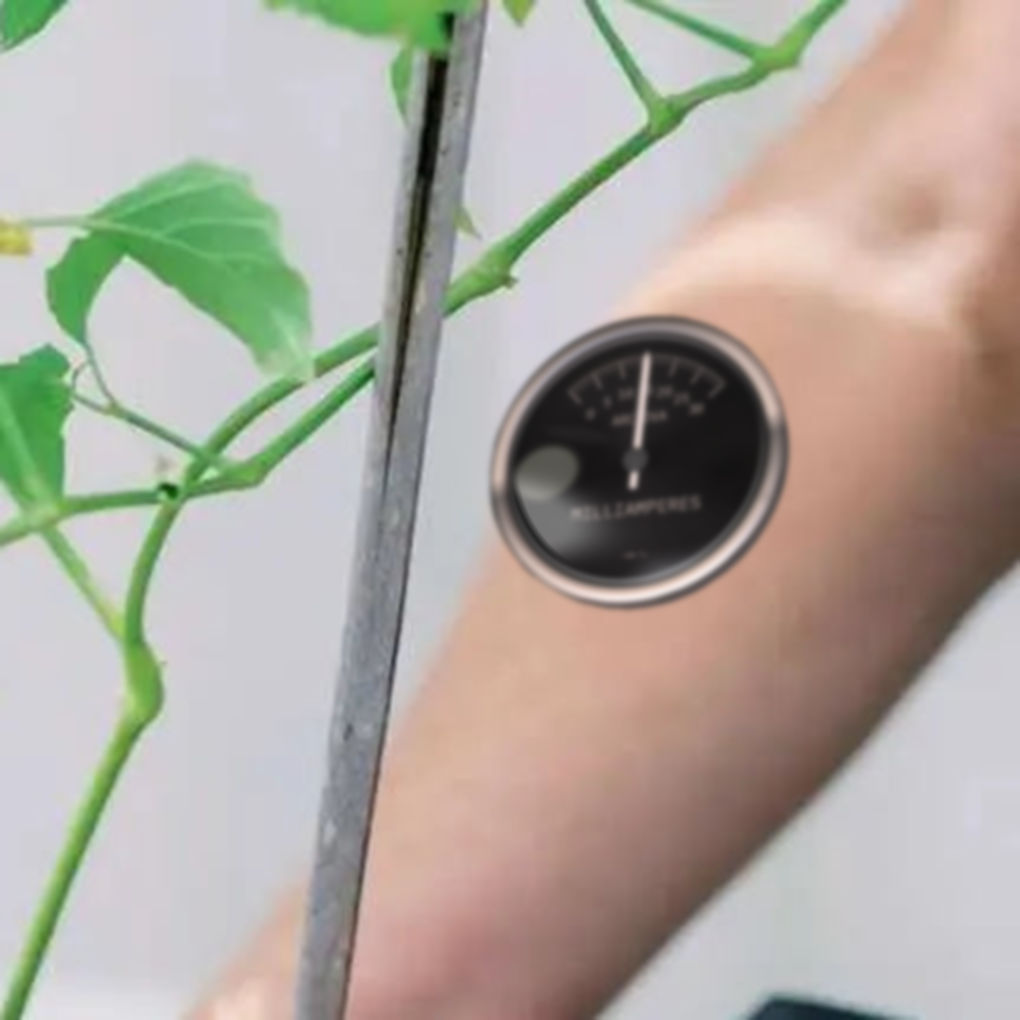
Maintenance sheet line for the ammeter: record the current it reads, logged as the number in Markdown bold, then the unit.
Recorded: **15** mA
